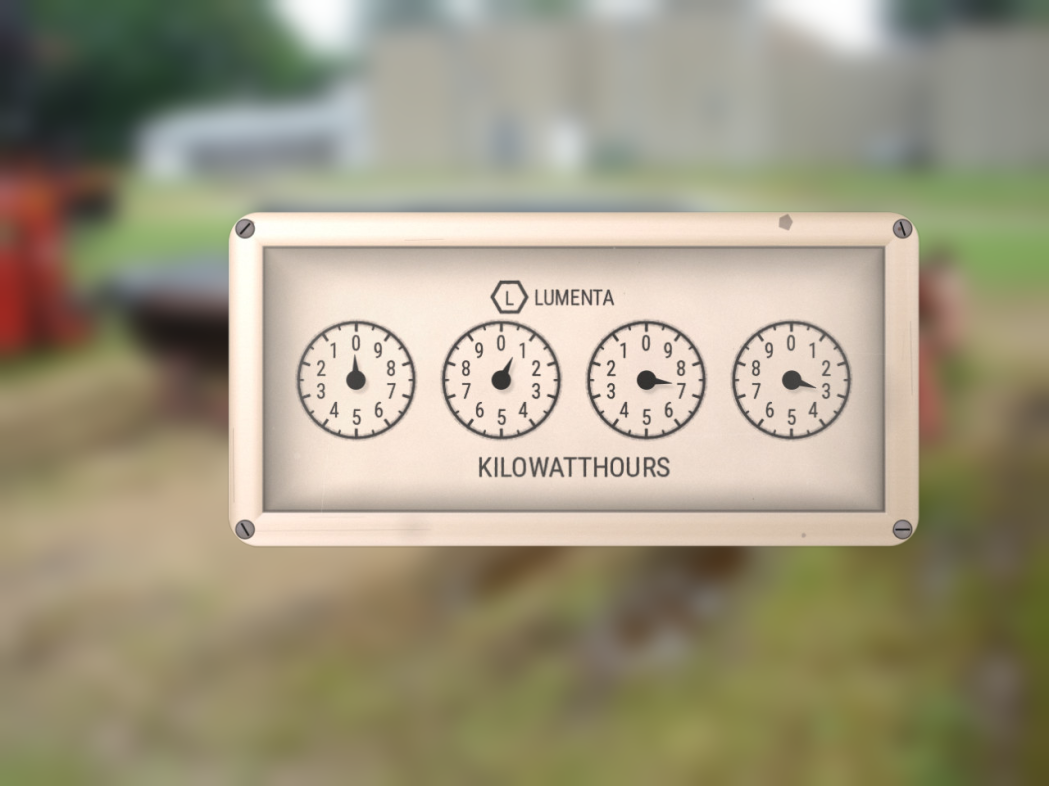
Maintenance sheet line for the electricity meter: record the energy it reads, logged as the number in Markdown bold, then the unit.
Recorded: **73** kWh
